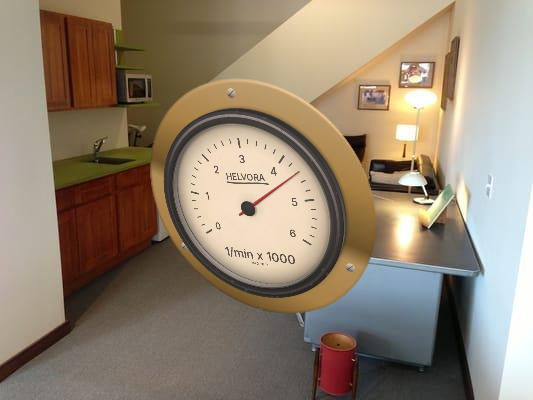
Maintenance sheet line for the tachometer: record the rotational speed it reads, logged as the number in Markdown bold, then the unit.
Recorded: **4400** rpm
